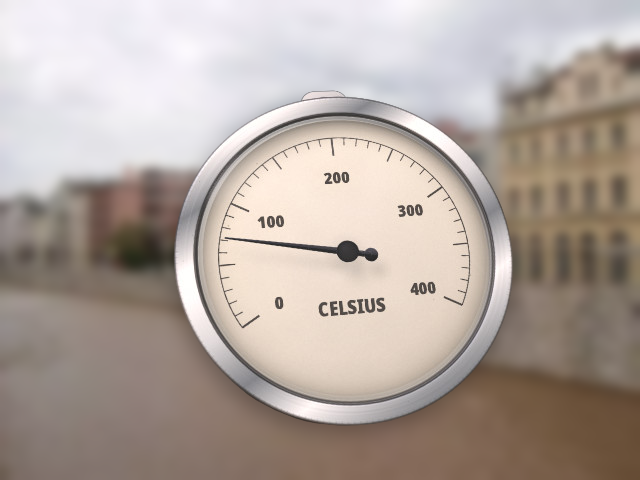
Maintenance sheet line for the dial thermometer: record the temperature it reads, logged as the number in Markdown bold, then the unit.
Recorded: **70** °C
